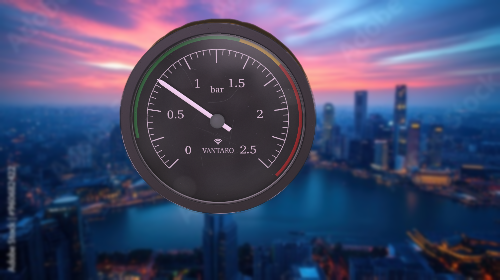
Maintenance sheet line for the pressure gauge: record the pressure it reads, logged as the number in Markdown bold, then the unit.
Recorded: **0.75** bar
